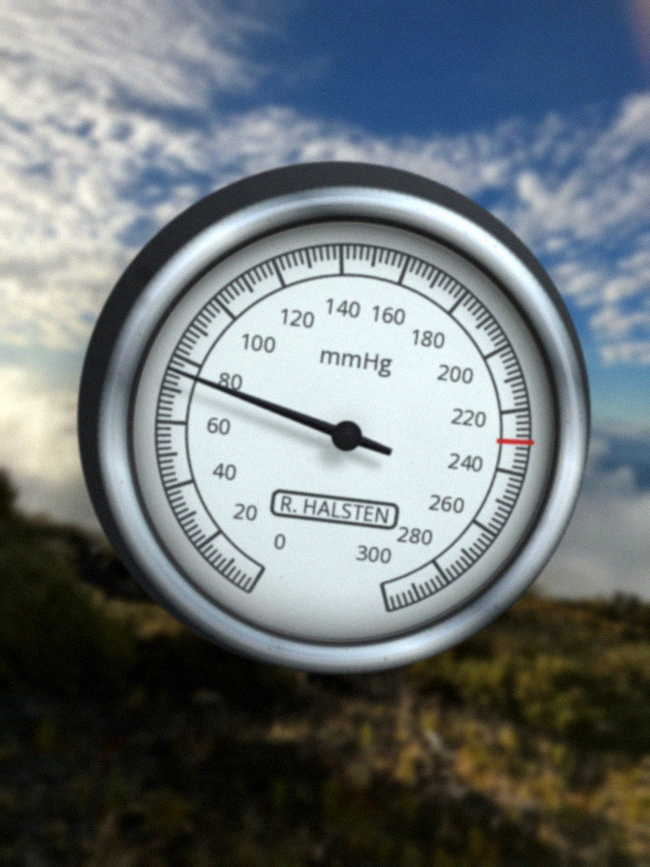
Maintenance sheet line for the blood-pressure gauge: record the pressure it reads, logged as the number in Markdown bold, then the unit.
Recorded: **76** mmHg
